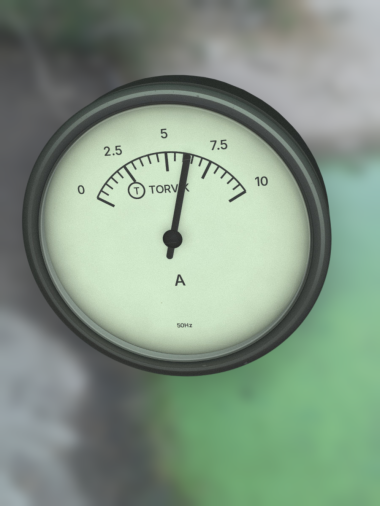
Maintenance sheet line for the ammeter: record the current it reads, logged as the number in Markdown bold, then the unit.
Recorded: **6.25** A
